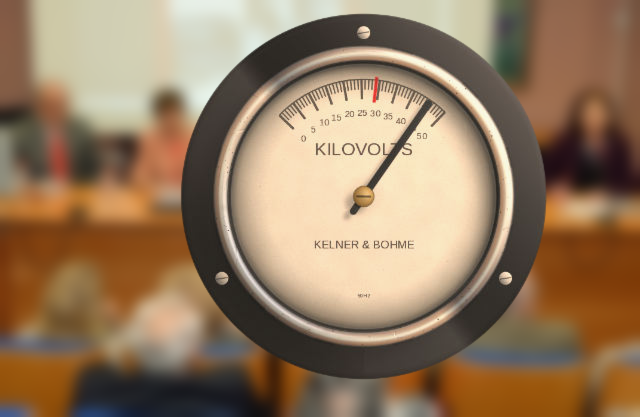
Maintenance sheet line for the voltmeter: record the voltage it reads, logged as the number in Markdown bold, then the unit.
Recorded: **45** kV
